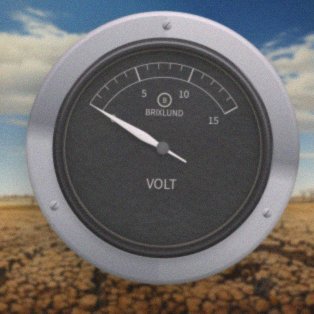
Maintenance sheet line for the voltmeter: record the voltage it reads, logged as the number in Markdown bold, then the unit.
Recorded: **0** V
